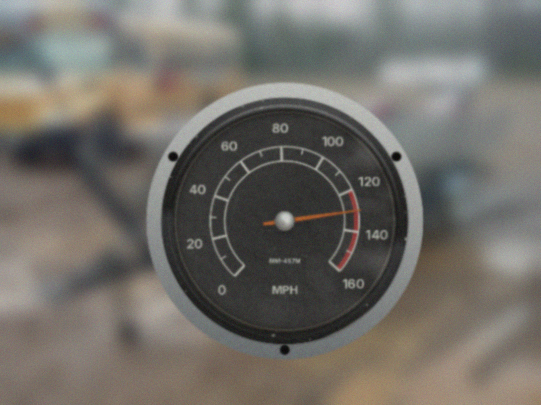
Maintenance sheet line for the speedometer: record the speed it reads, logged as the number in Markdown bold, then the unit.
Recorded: **130** mph
